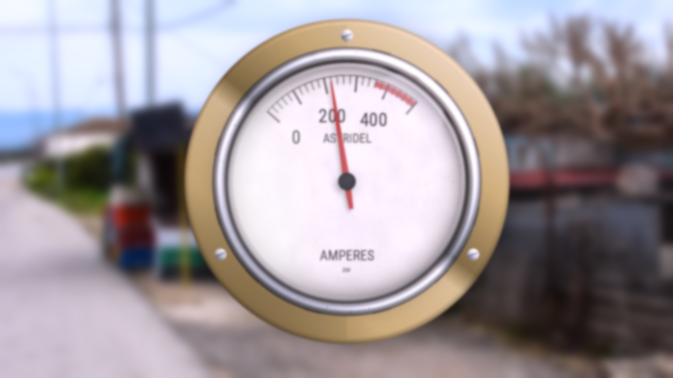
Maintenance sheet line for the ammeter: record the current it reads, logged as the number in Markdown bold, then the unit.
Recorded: **220** A
